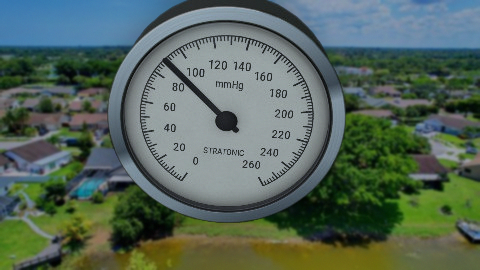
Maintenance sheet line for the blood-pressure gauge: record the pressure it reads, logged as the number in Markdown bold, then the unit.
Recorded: **90** mmHg
